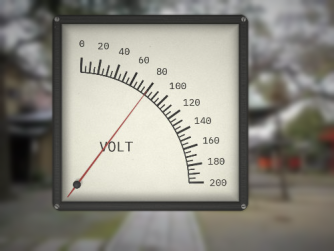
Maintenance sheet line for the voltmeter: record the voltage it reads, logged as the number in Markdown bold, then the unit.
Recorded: **80** V
